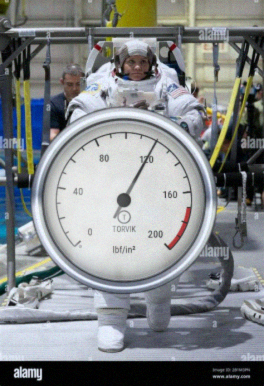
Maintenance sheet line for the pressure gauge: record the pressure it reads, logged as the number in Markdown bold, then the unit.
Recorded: **120** psi
